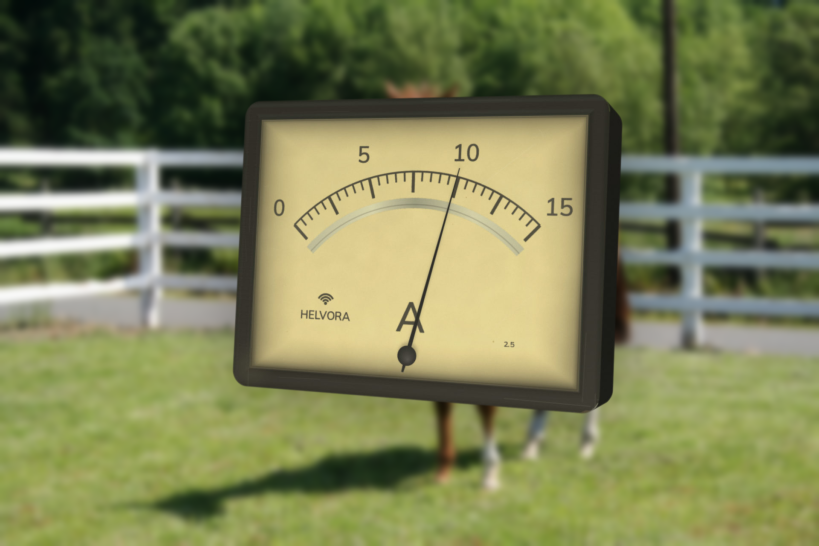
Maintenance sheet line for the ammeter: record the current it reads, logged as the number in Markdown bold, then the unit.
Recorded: **10** A
